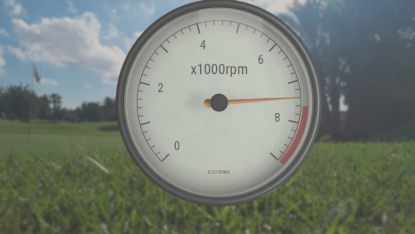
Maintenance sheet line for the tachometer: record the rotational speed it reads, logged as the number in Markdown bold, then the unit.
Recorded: **7400** rpm
